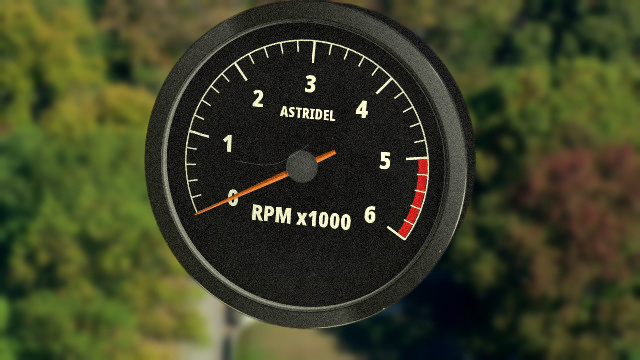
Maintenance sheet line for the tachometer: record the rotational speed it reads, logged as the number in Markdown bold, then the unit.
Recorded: **0** rpm
